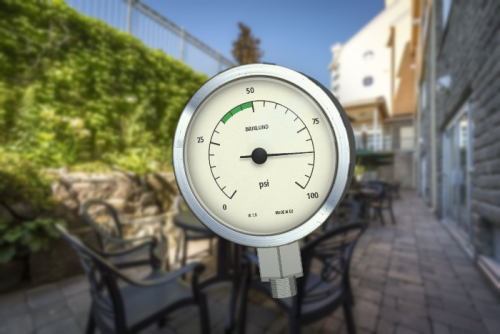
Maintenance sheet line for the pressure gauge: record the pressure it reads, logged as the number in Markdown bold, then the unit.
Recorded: **85** psi
